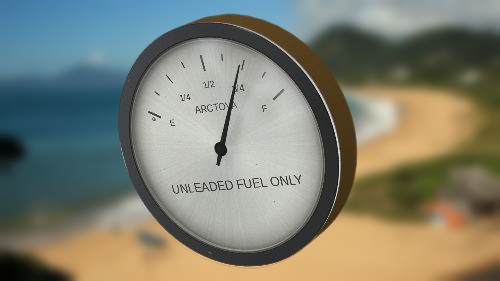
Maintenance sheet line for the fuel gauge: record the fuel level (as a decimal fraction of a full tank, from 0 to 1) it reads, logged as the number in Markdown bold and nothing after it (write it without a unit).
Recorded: **0.75**
